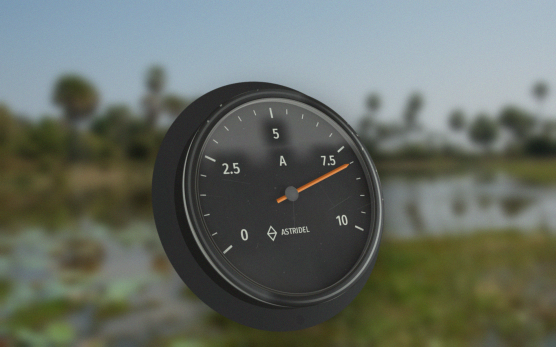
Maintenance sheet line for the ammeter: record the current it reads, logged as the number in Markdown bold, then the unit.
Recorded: **8** A
